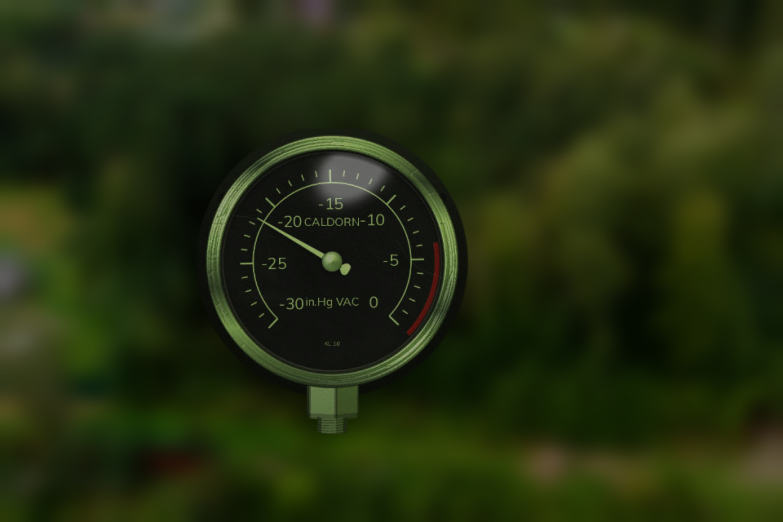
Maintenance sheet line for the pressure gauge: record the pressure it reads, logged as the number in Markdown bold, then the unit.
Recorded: **-21.5** inHg
